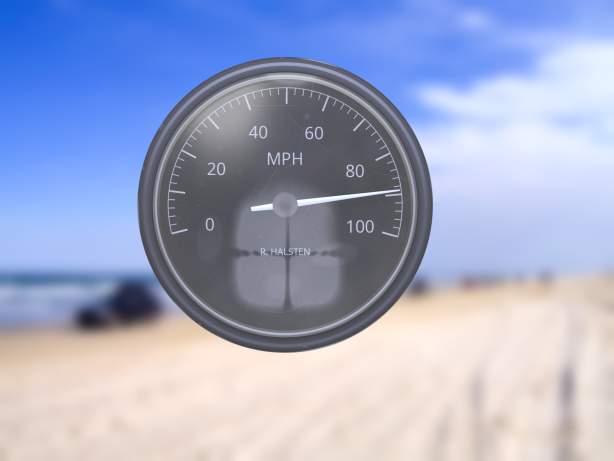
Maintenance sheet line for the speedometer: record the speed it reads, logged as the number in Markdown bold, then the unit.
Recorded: **89** mph
